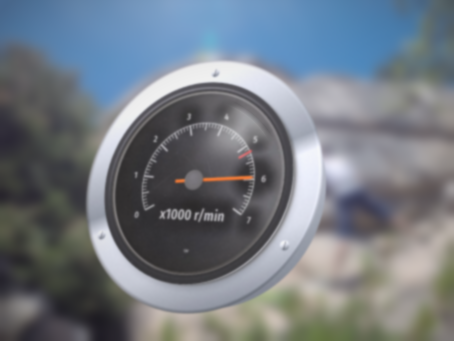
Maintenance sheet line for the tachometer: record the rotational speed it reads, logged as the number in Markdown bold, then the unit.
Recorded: **6000** rpm
